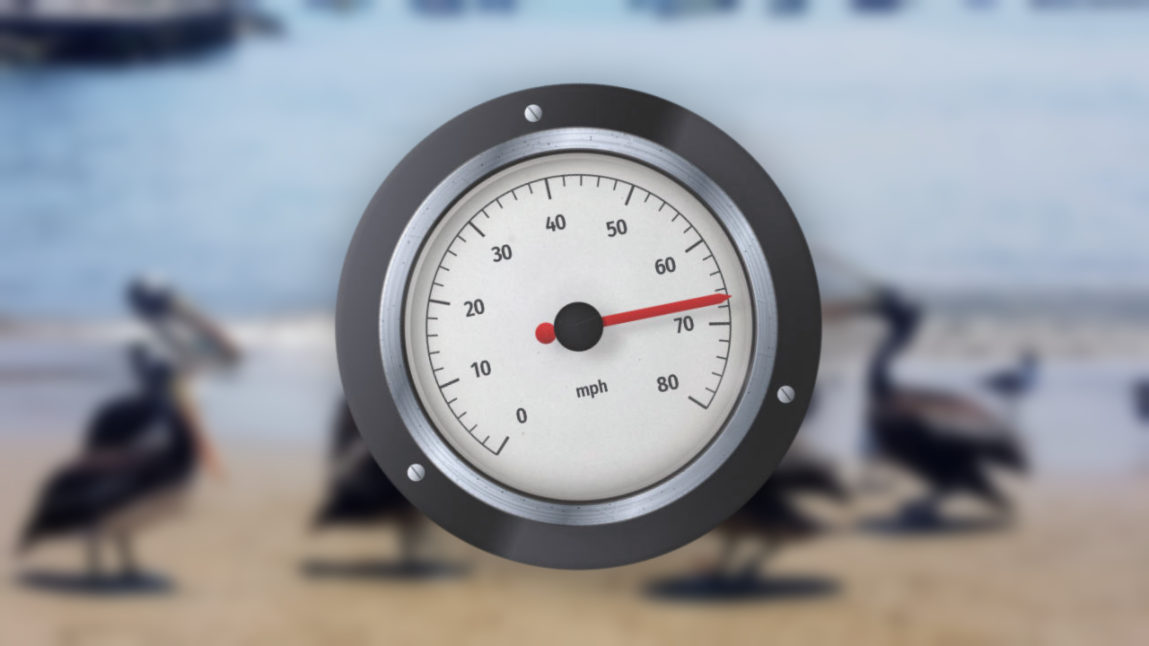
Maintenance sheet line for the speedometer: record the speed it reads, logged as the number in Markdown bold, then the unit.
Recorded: **67** mph
